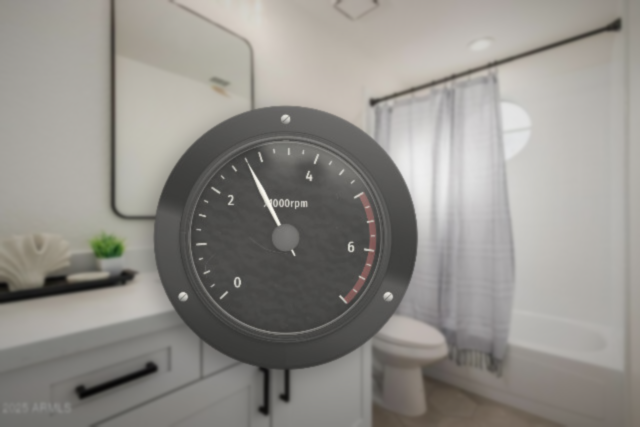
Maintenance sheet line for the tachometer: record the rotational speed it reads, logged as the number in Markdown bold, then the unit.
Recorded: **2750** rpm
